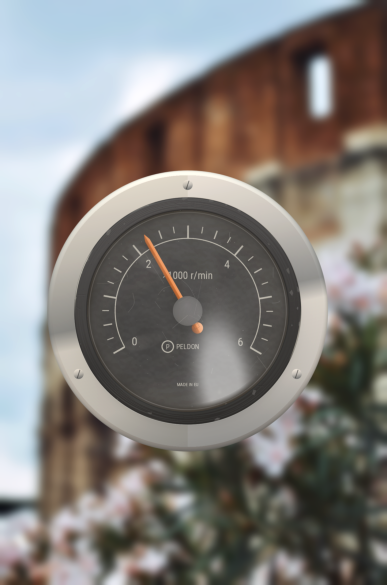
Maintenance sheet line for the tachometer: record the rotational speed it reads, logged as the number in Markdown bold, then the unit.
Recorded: **2250** rpm
